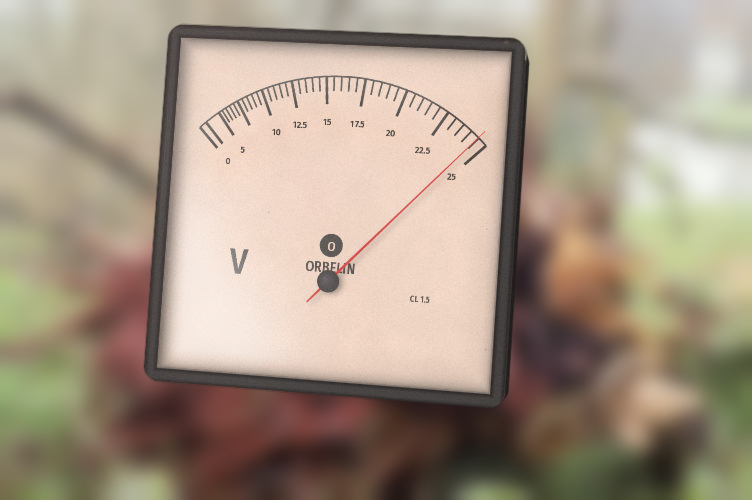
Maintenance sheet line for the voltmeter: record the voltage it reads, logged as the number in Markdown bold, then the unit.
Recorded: **24.5** V
